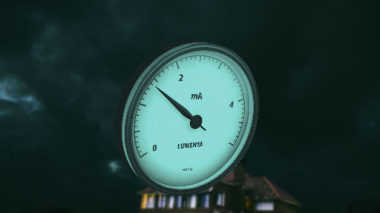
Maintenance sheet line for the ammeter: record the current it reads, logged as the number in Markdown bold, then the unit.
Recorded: **1.4** mA
